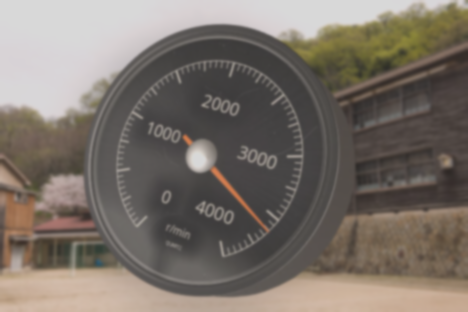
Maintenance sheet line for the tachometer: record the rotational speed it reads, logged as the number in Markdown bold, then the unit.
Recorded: **3600** rpm
